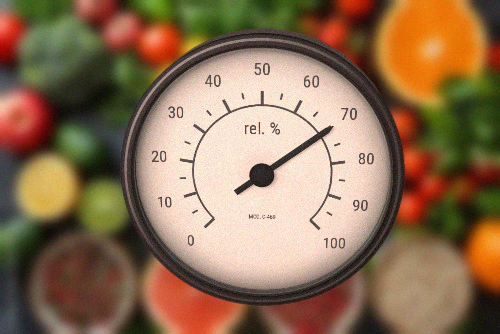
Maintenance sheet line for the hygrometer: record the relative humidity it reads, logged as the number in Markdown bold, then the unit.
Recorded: **70** %
